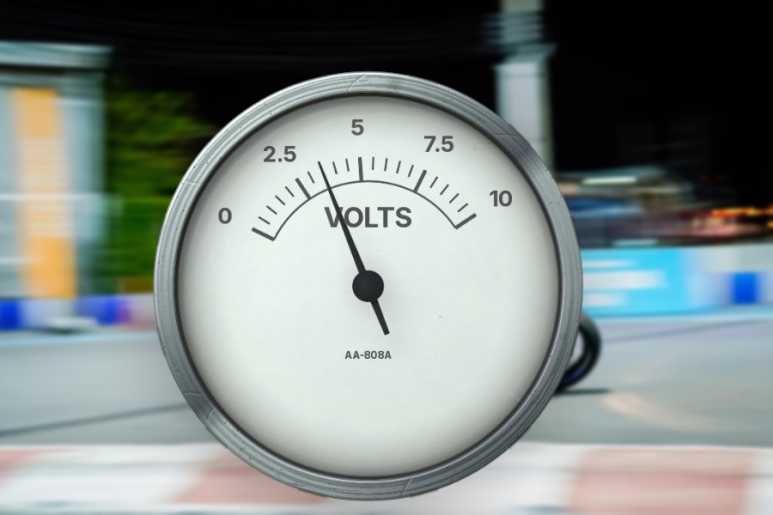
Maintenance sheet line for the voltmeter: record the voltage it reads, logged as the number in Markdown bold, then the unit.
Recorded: **3.5** V
